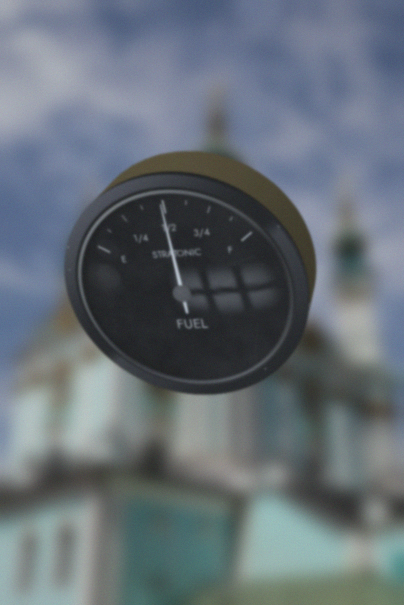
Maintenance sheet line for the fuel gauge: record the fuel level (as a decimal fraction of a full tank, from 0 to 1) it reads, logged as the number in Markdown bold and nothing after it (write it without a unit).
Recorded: **0.5**
